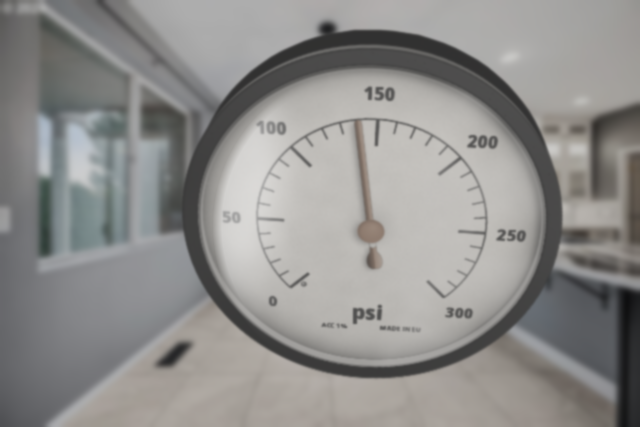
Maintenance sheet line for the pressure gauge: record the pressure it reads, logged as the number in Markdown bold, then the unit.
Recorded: **140** psi
